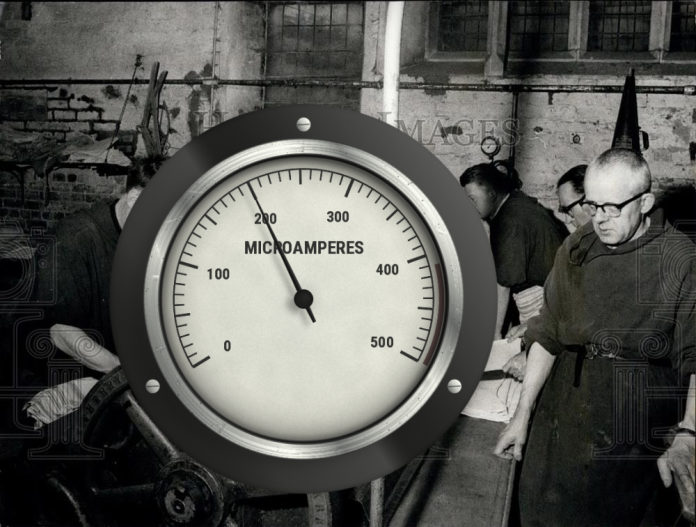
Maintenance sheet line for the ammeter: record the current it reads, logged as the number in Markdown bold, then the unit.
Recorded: **200** µA
